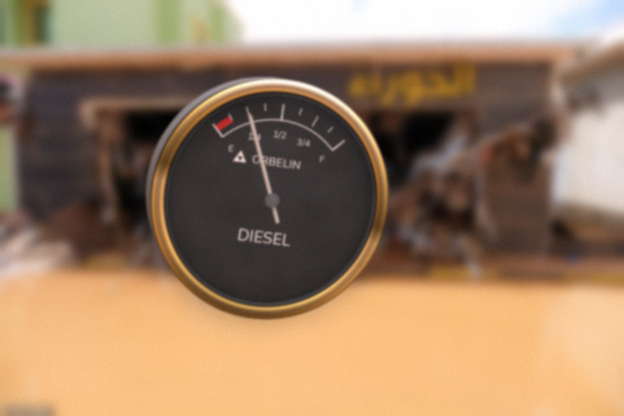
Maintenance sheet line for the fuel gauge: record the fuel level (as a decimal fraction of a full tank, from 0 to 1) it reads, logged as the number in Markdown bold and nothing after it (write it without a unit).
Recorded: **0.25**
